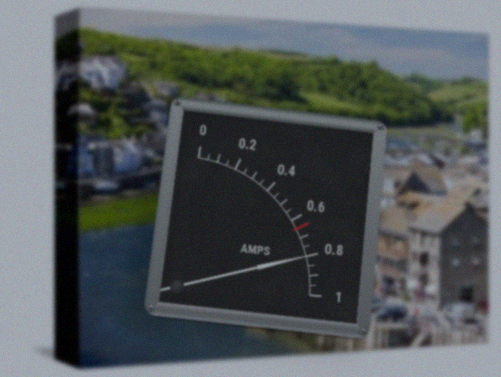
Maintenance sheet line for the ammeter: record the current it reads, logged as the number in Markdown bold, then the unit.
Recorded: **0.8** A
